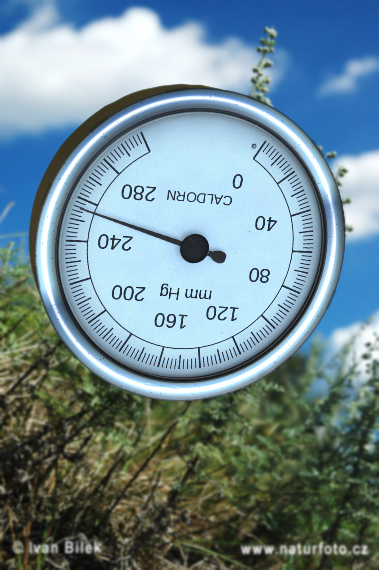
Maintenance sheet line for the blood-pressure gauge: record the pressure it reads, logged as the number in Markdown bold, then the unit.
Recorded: **256** mmHg
